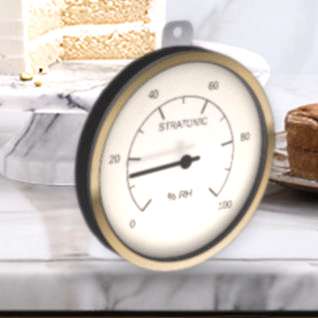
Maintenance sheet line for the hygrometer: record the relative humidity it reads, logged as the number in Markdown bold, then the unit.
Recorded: **15** %
